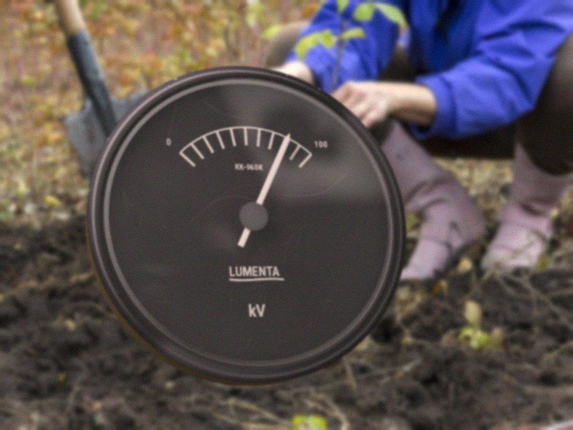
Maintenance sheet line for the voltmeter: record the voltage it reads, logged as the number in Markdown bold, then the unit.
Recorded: **80** kV
